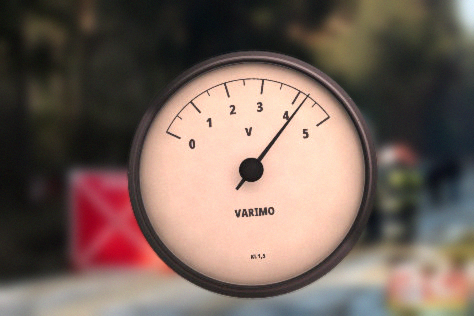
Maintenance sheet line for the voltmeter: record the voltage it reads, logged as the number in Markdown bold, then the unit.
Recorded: **4.25** V
